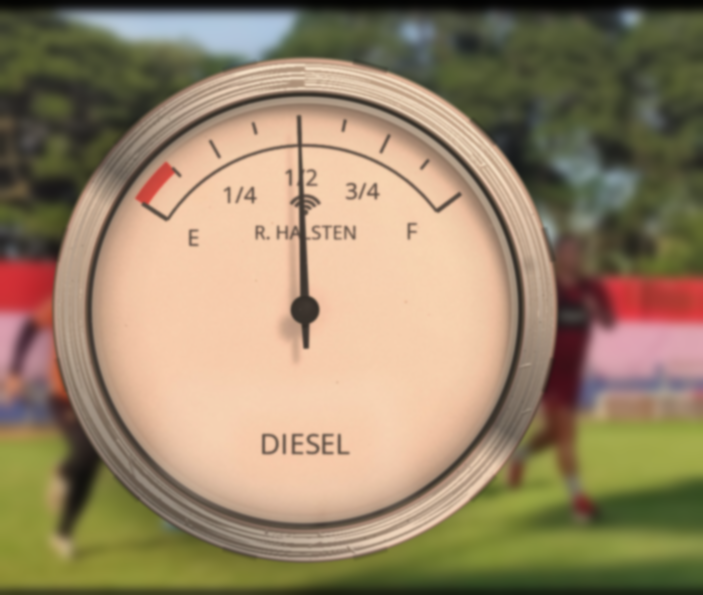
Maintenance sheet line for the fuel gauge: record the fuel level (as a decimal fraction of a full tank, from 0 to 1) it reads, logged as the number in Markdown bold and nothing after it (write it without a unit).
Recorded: **0.5**
